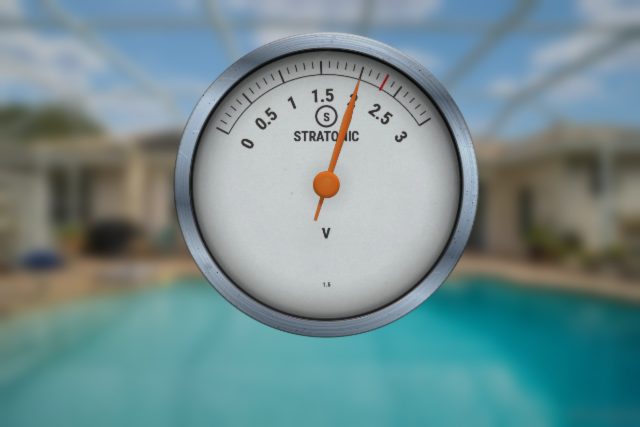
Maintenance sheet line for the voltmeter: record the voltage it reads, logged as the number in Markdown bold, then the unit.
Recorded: **2** V
